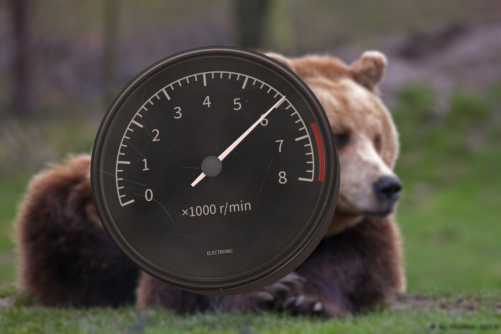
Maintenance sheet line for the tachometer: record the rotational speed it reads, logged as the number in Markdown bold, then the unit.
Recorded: **6000** rpm
